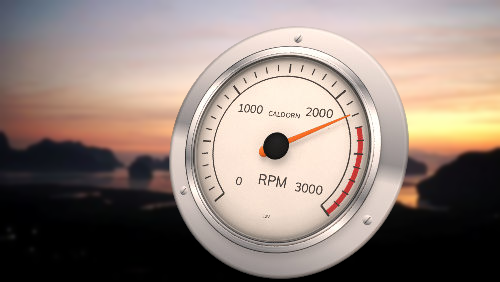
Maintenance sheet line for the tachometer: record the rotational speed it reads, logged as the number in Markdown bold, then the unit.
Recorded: **2200** rpm
